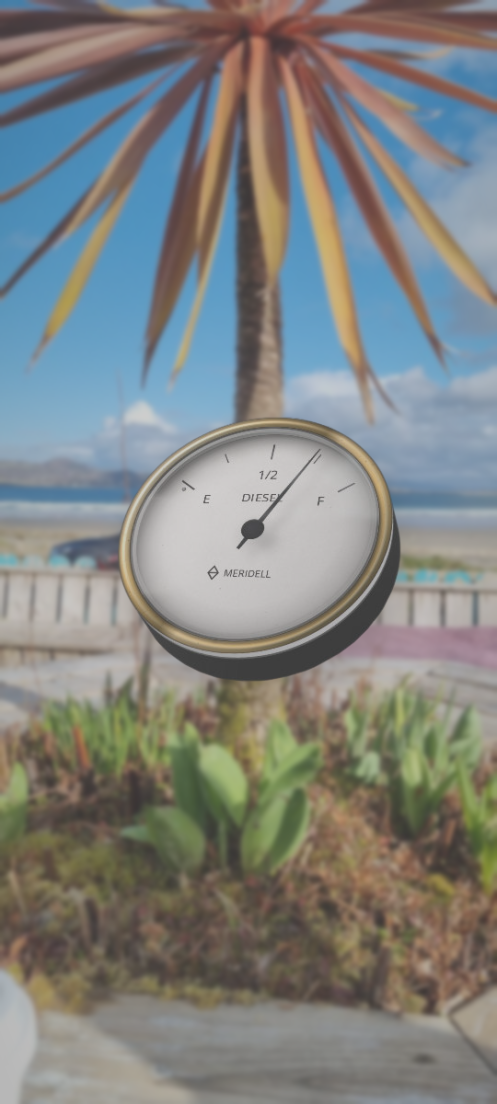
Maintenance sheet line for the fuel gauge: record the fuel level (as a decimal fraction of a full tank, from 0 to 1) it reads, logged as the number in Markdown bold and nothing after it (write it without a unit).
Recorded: **0.75**
